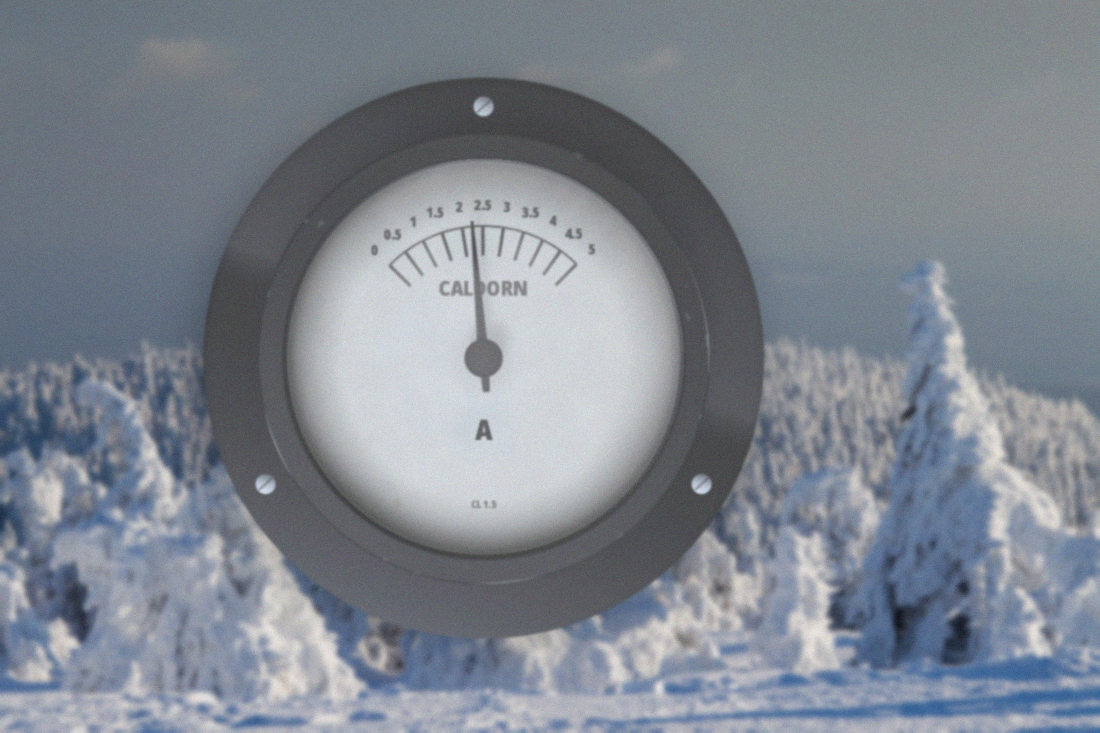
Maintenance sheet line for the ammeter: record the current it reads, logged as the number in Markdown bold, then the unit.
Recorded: **2.25** A
